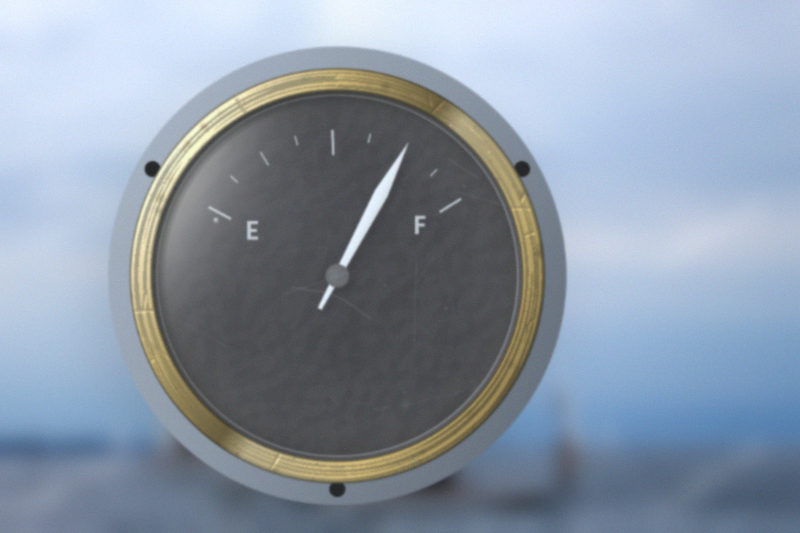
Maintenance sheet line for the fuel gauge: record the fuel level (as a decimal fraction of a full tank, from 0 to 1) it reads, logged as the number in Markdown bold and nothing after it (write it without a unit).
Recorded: **0.75**
